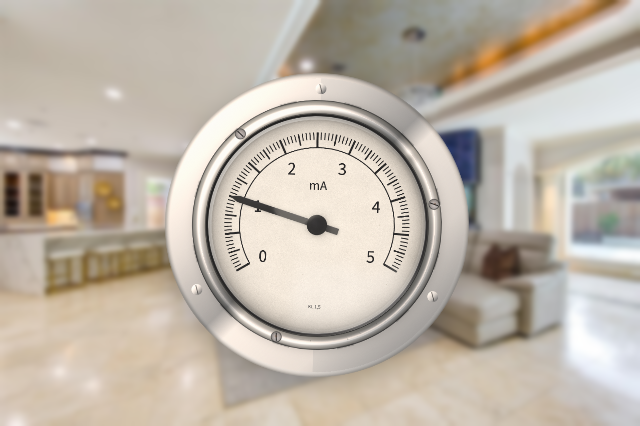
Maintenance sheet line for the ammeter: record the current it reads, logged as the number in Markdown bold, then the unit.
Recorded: **1** mA
